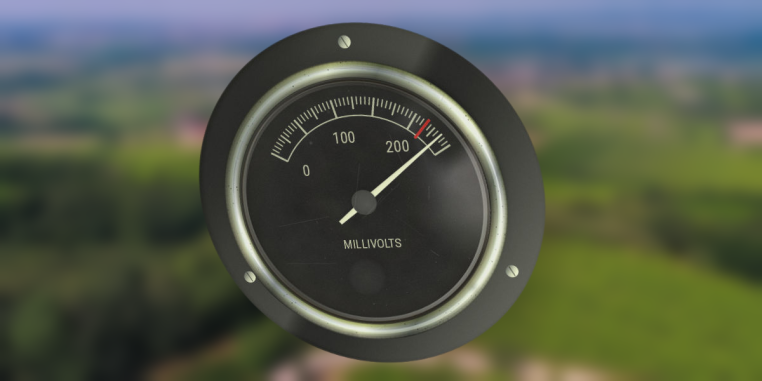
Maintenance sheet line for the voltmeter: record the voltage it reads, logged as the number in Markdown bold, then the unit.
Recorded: **235** mV
